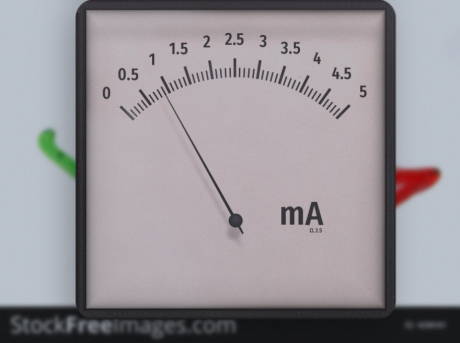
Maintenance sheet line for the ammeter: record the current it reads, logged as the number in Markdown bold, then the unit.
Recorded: **0.9** mA
